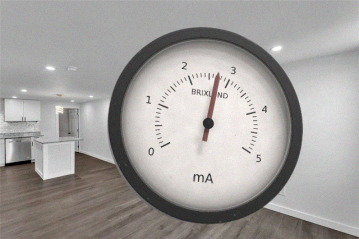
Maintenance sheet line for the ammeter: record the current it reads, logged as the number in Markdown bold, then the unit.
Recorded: **2.7** mA
